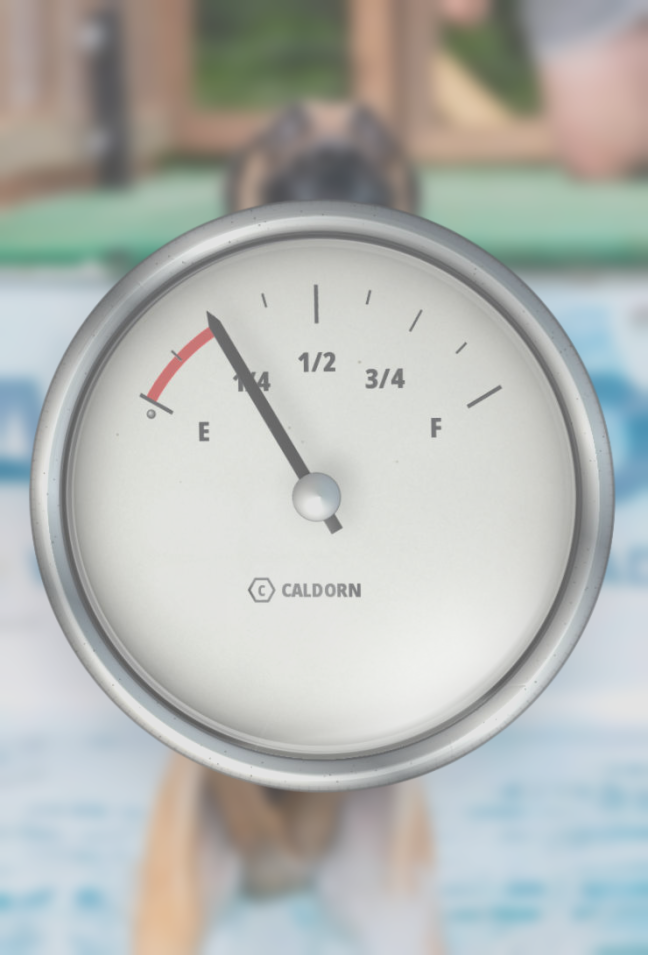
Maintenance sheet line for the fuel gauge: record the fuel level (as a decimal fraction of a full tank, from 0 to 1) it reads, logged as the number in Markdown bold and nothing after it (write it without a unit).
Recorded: **0.25**
